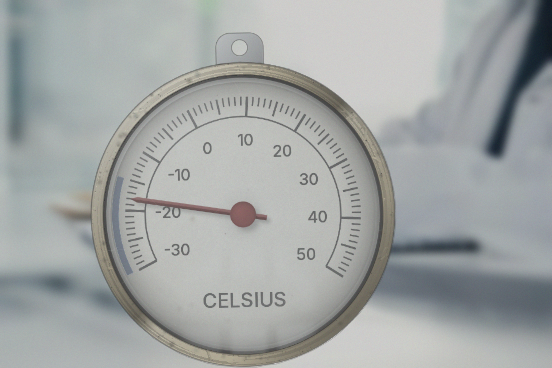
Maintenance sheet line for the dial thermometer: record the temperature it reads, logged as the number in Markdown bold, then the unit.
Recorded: **-18** °C
